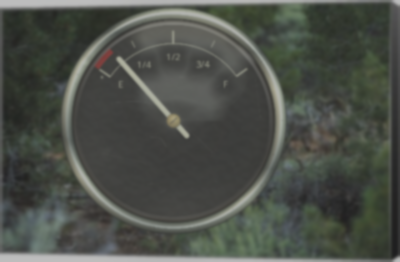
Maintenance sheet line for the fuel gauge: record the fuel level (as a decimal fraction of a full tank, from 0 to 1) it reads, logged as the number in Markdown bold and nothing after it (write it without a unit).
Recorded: **0.125**
